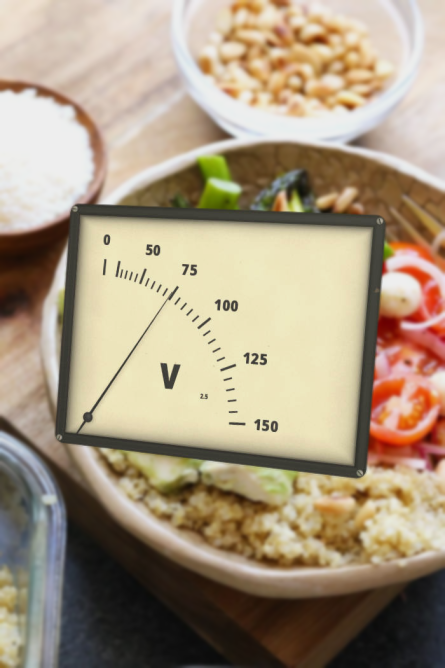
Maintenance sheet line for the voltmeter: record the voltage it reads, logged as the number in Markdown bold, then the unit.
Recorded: **75** V
